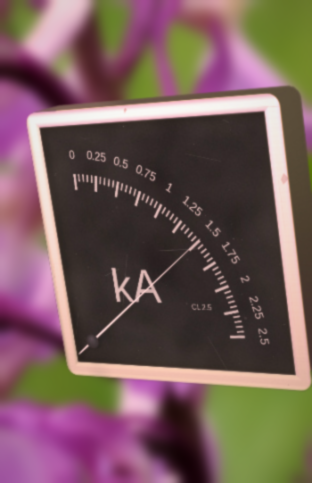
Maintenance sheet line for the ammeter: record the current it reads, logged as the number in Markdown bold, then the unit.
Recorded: **1.5** kA
